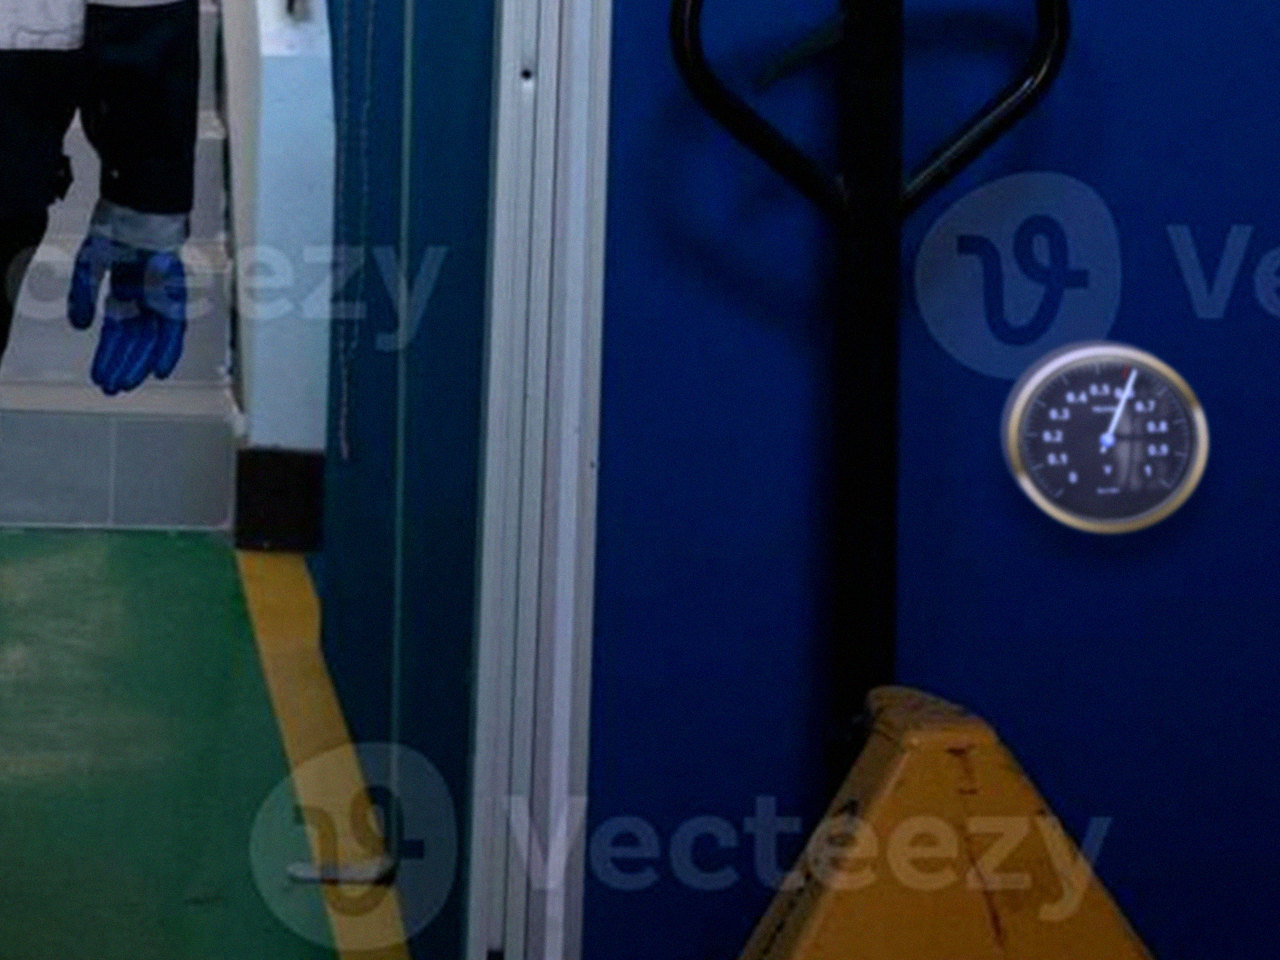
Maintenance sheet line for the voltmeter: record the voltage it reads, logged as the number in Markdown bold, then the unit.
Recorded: **0.6** V
